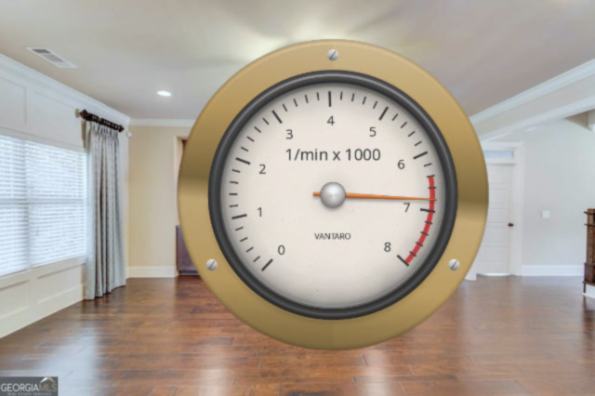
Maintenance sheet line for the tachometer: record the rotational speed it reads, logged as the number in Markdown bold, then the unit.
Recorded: **6800** rpm
